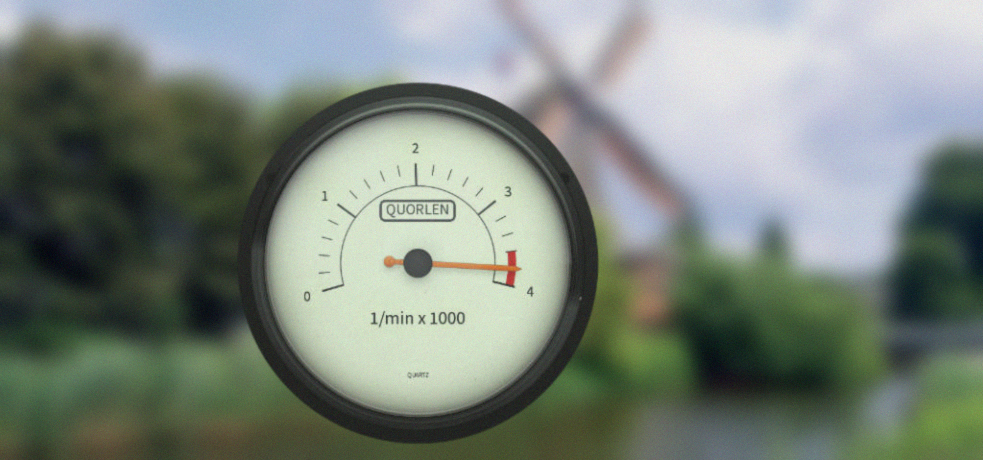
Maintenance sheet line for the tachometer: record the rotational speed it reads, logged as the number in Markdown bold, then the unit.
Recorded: **3800** rpm
